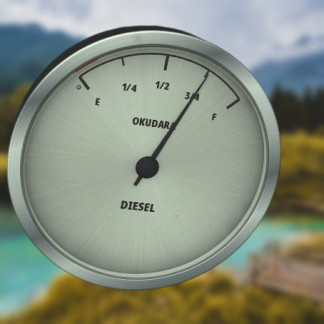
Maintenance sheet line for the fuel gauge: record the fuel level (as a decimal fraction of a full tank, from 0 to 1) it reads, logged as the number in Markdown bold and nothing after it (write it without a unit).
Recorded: **0.75**
